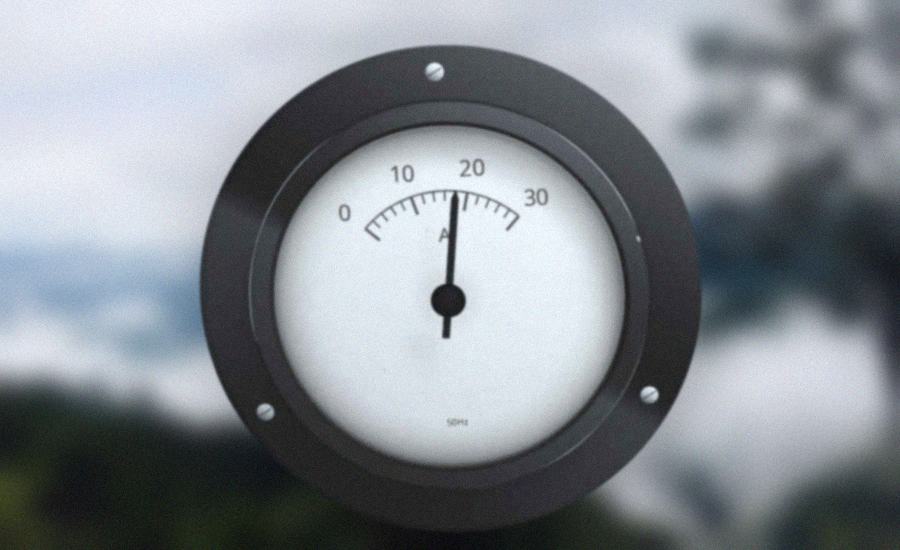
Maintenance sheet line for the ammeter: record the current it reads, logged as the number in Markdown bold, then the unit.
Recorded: **18** A
